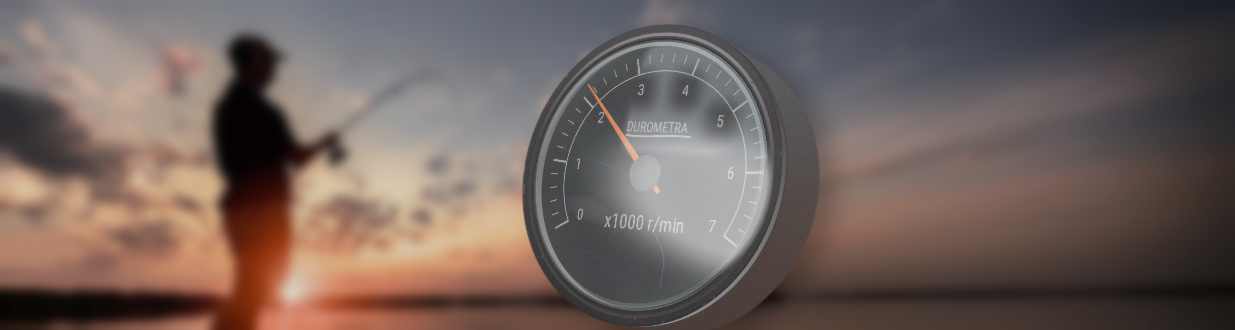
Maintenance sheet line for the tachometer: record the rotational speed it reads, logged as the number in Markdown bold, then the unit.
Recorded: **2200** rpm
